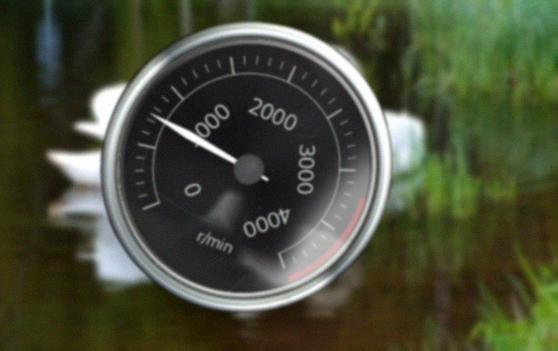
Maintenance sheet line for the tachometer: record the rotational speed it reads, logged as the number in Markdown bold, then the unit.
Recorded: **750** rpm
